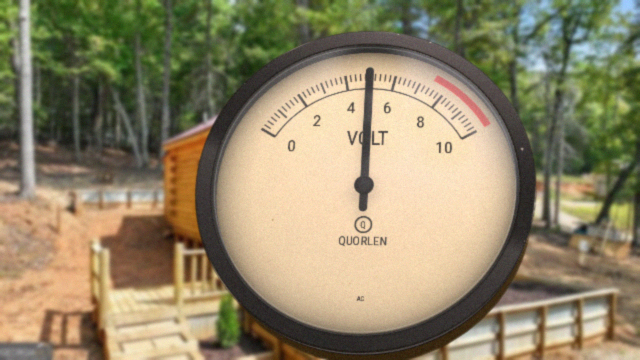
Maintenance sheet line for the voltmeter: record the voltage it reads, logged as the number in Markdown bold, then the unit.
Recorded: **5** V
